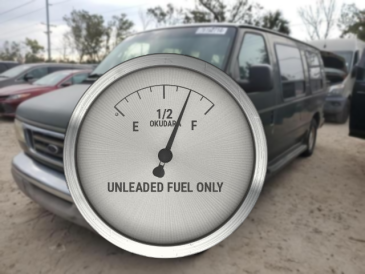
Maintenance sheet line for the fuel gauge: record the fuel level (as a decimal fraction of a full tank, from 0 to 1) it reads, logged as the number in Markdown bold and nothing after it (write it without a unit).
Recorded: **0.75**
